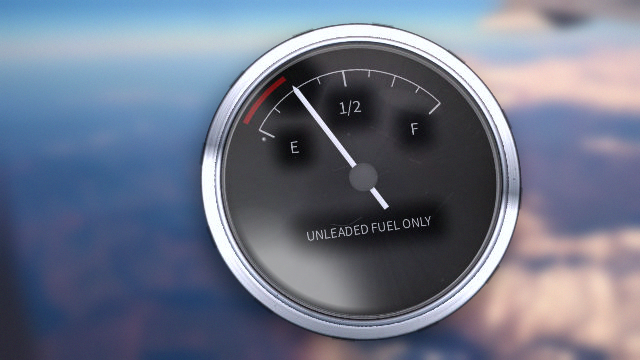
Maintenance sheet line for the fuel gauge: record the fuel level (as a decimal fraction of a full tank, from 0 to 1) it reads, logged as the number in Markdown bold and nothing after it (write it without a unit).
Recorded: **0.25**
